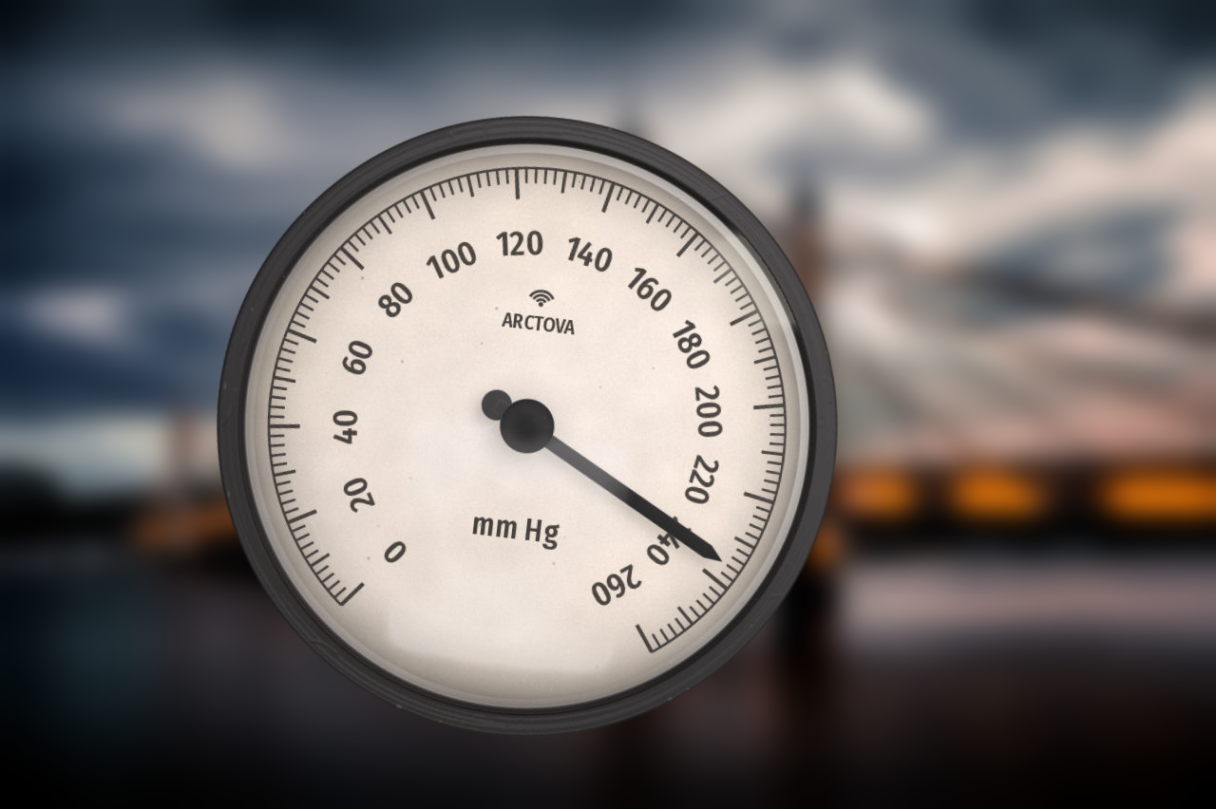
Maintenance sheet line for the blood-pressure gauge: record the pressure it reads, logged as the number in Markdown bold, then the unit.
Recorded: **236** mmHg
